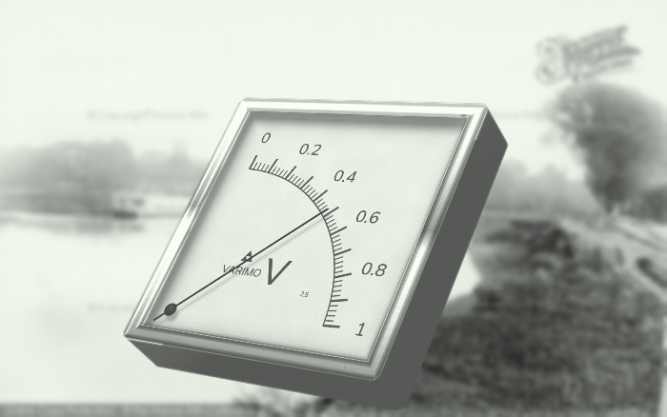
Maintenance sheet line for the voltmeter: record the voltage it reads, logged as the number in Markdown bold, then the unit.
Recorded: **0.5** V
